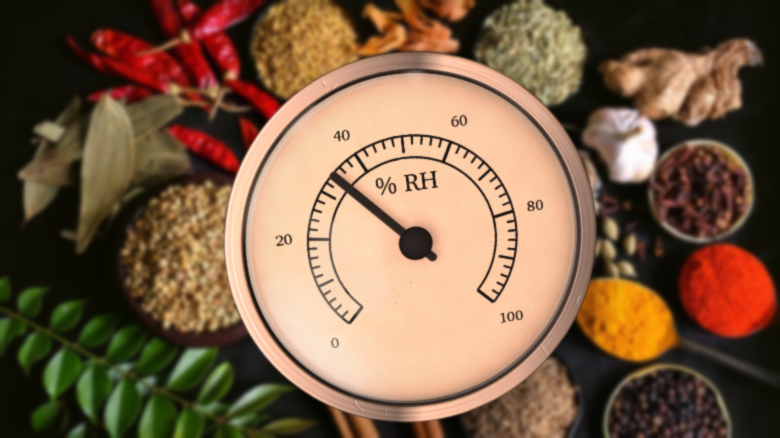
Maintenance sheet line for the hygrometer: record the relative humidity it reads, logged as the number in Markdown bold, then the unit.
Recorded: **34** %
